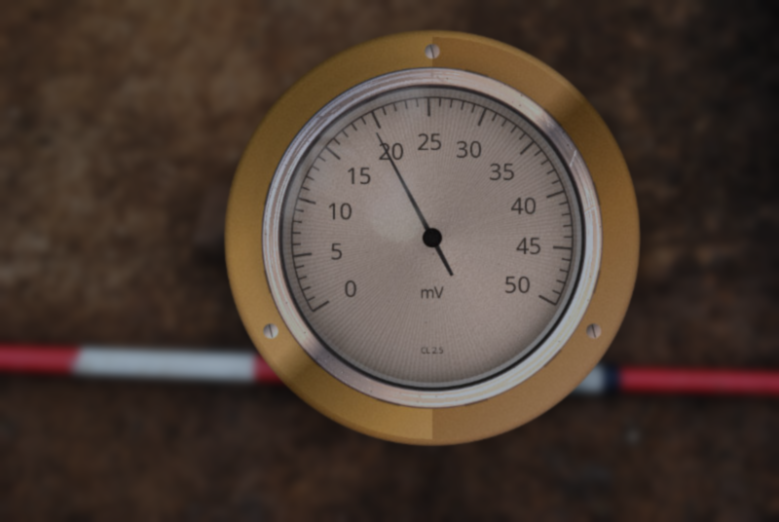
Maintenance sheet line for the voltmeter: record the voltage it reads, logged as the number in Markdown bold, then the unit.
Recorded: **19.5** mV
